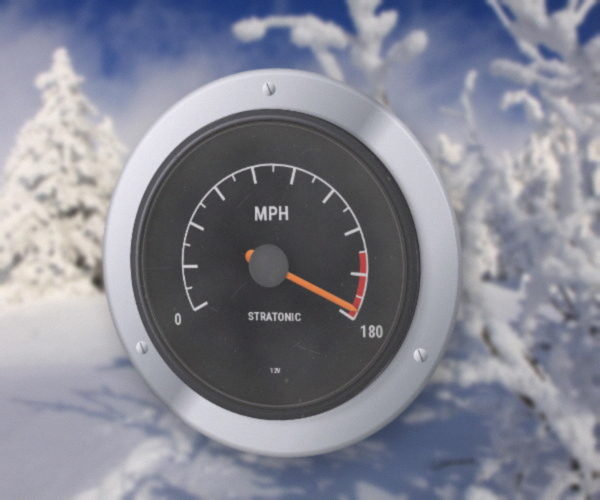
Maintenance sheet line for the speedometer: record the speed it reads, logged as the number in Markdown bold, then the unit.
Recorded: **175** mph
